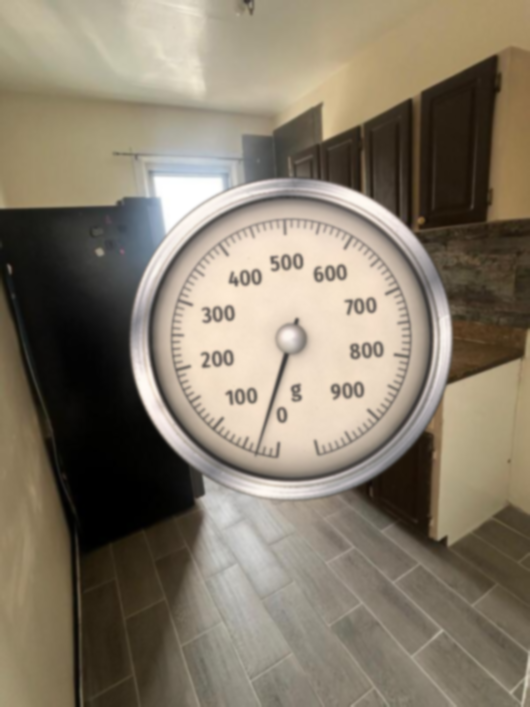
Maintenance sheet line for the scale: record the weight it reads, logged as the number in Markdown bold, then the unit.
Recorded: **30** g
